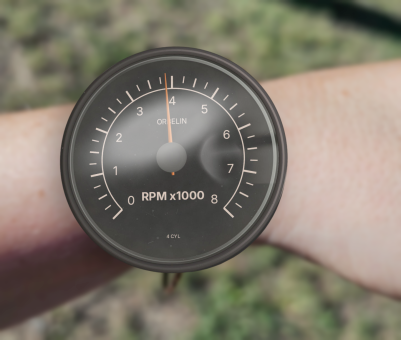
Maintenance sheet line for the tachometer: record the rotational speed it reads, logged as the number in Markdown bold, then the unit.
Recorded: **3875** rpm
